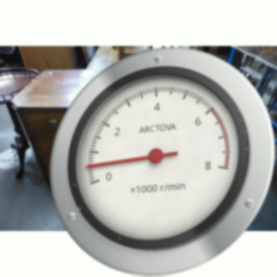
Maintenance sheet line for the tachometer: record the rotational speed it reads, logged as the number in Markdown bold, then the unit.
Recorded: **500** rpm
